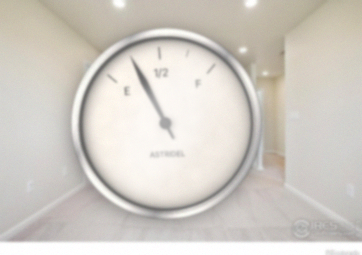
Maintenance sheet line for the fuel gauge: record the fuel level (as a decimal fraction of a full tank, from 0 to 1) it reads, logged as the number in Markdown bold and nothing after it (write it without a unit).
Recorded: **0.25**
